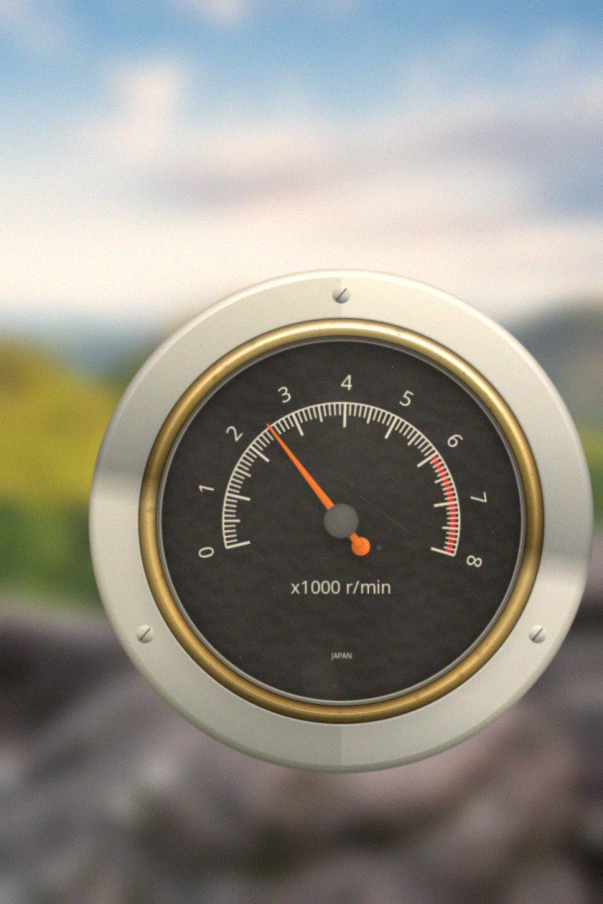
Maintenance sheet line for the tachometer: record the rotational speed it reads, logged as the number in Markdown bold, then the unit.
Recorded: **2500** rpm
